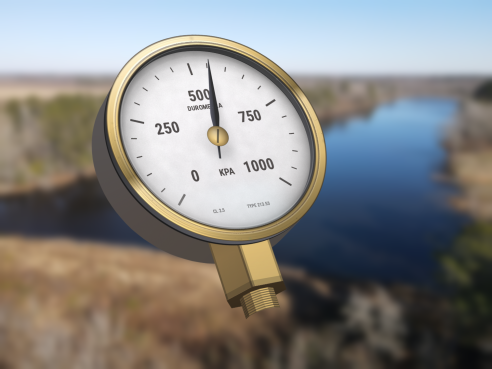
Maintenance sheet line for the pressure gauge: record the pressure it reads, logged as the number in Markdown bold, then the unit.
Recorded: **550** kPa
